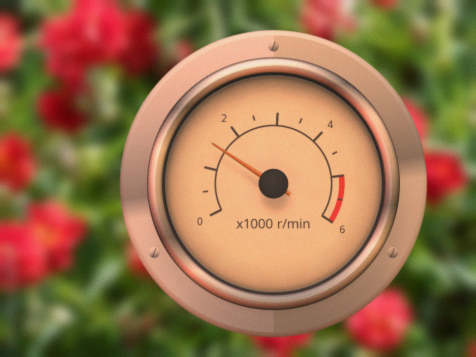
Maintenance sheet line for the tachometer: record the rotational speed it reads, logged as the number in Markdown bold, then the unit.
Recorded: **1500** rpm
